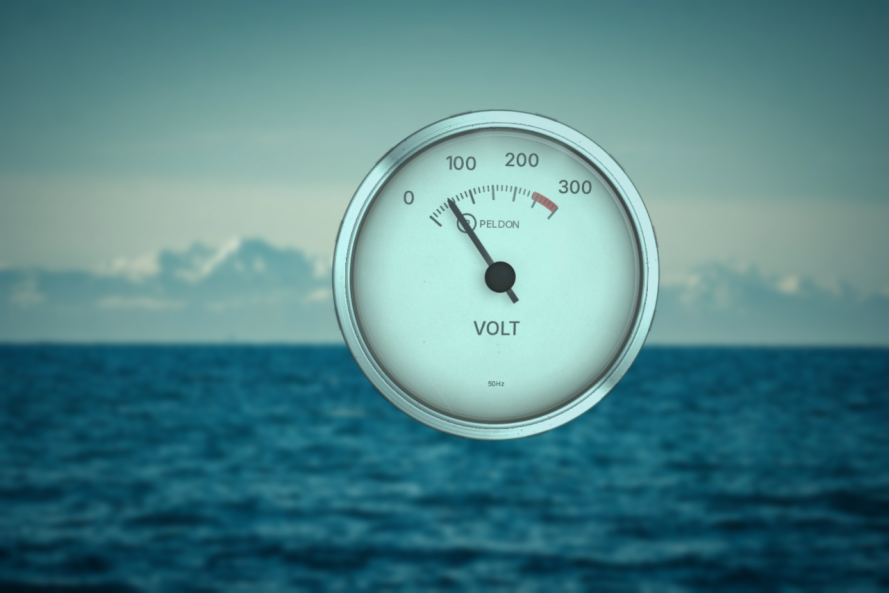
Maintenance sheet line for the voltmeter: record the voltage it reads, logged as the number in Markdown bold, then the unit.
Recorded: **50** V
